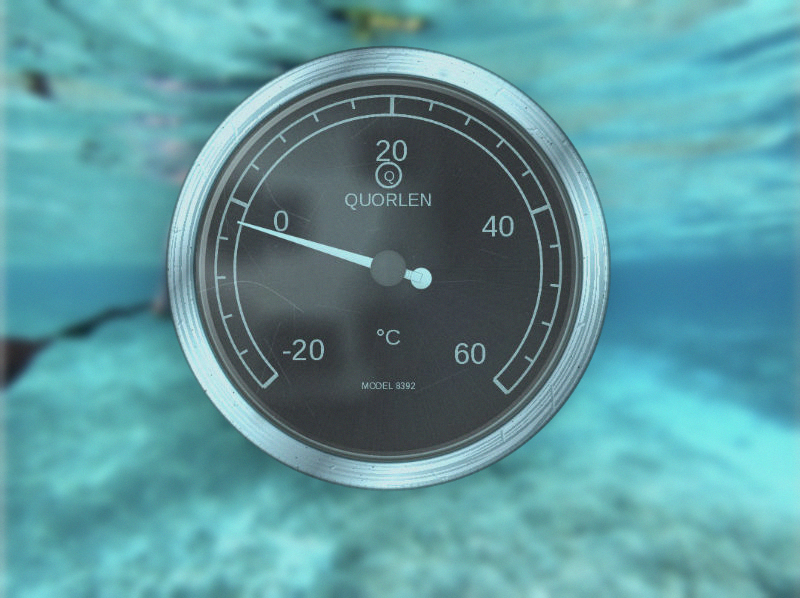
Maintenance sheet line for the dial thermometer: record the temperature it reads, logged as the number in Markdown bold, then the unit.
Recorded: **-2** °C
